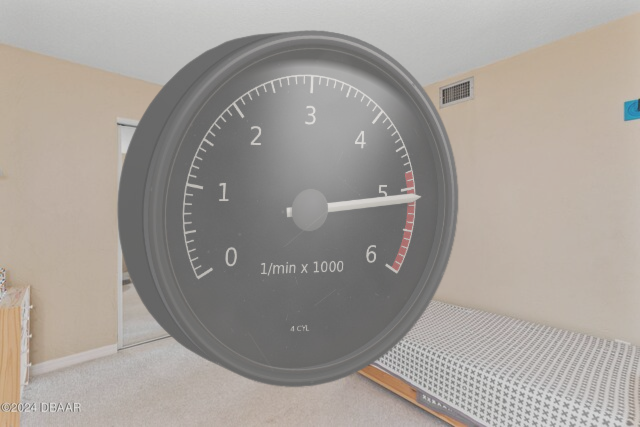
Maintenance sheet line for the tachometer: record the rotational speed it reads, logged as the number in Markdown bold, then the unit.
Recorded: **5100** rpm
